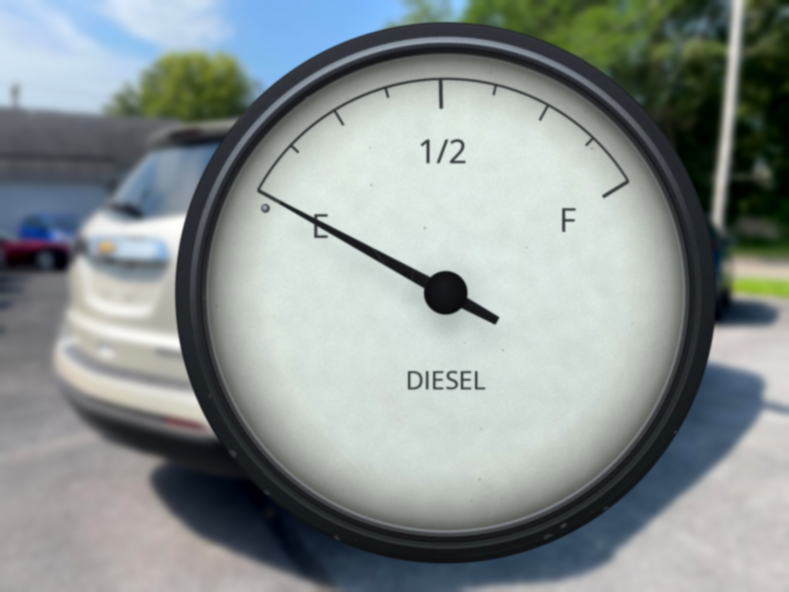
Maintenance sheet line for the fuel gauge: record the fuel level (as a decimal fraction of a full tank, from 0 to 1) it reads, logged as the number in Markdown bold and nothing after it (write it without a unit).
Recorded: **0**
